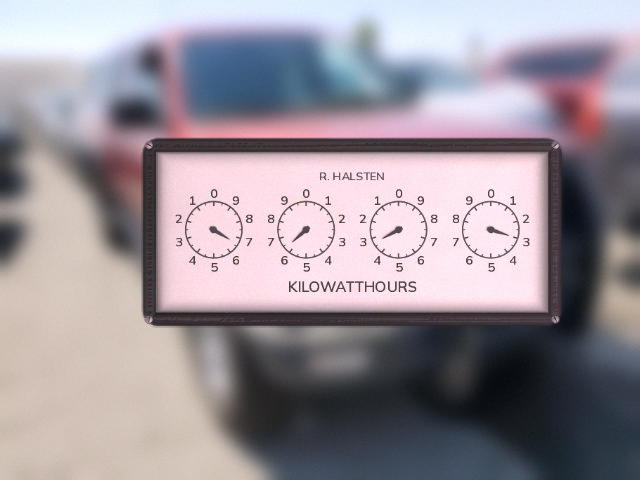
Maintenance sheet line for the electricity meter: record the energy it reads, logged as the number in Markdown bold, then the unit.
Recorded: **6633** kWh
